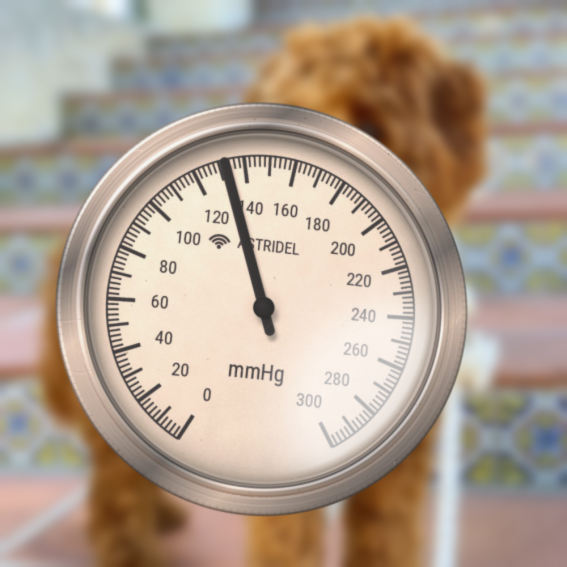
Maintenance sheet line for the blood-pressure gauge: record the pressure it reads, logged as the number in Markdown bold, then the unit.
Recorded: **132** mmHg
